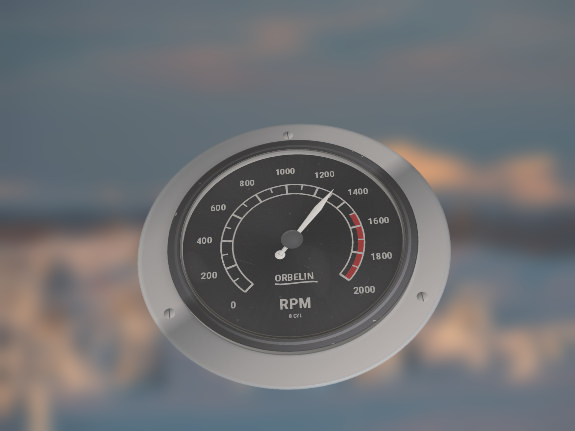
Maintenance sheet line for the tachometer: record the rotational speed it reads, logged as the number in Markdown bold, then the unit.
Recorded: **1300** rpm
